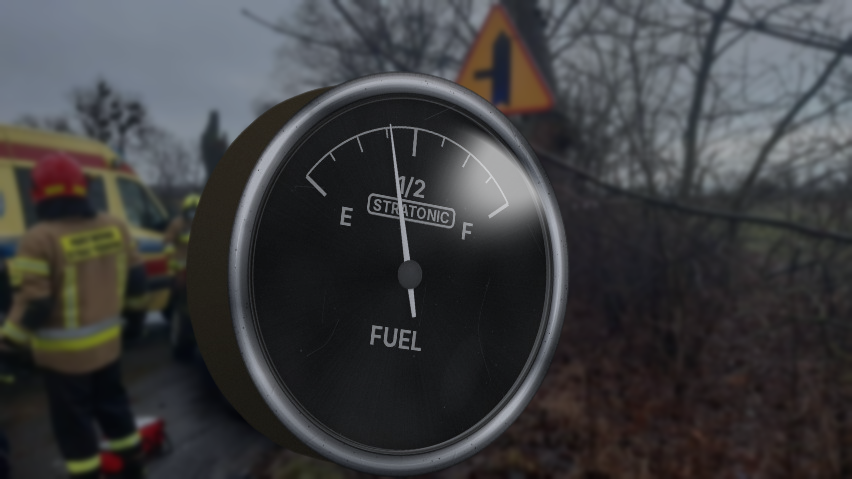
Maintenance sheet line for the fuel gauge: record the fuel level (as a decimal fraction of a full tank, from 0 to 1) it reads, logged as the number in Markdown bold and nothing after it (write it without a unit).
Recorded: **0.375**
